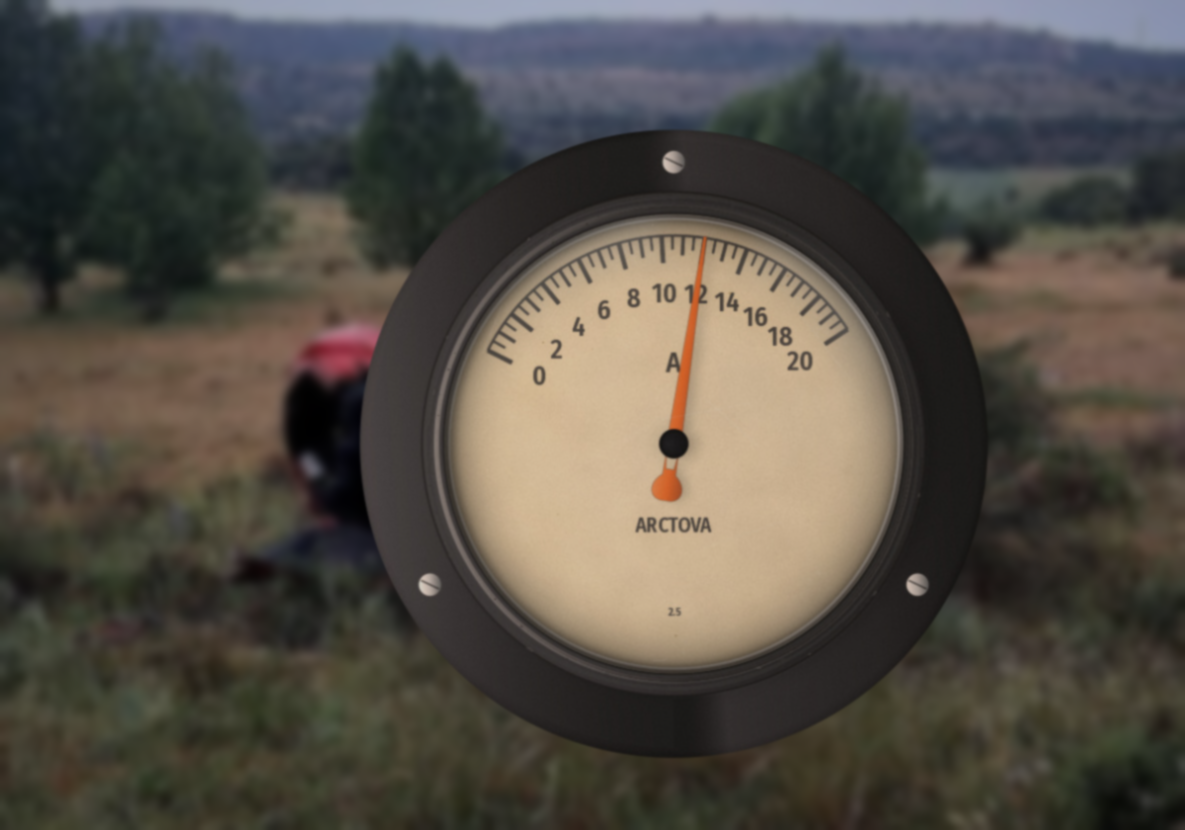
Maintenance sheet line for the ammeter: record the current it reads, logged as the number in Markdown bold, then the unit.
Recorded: **12** A
